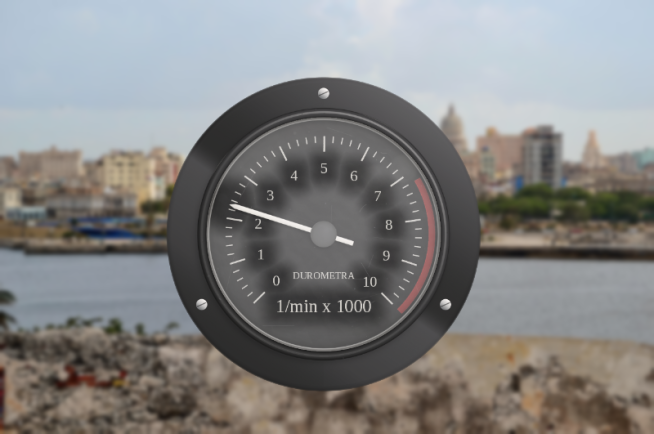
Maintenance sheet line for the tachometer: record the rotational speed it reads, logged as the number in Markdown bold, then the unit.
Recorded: **2300** rpm
